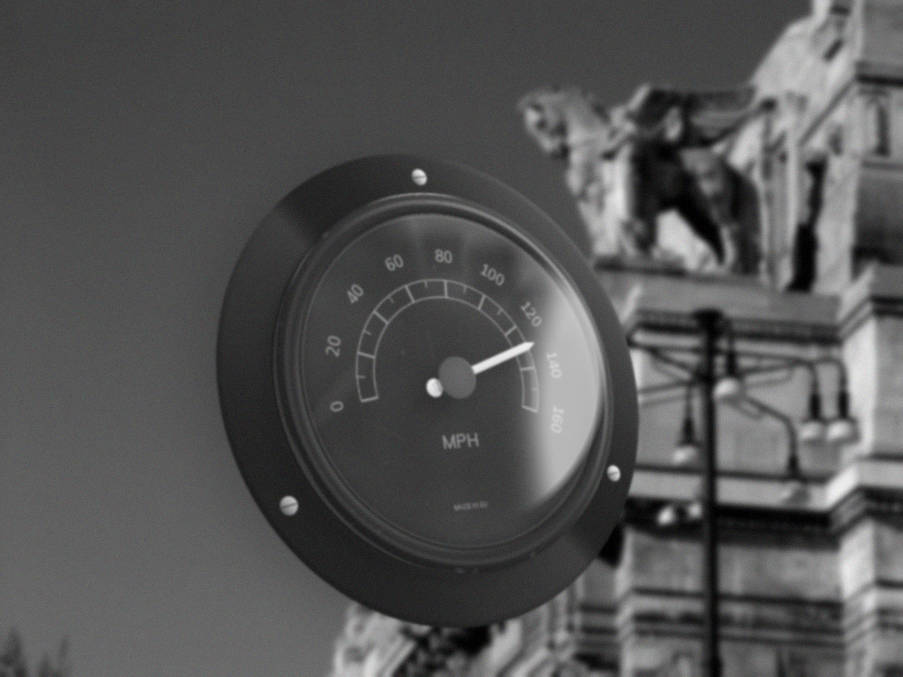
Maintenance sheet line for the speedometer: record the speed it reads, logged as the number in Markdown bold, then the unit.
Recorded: **130** mph
